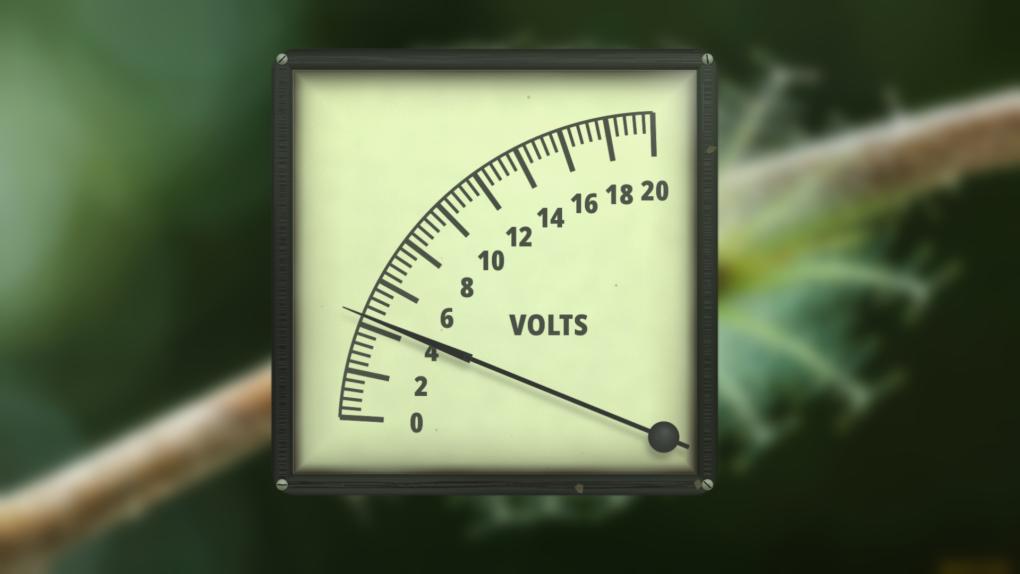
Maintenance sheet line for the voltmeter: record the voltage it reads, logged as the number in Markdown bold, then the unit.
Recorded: **4.4** V
